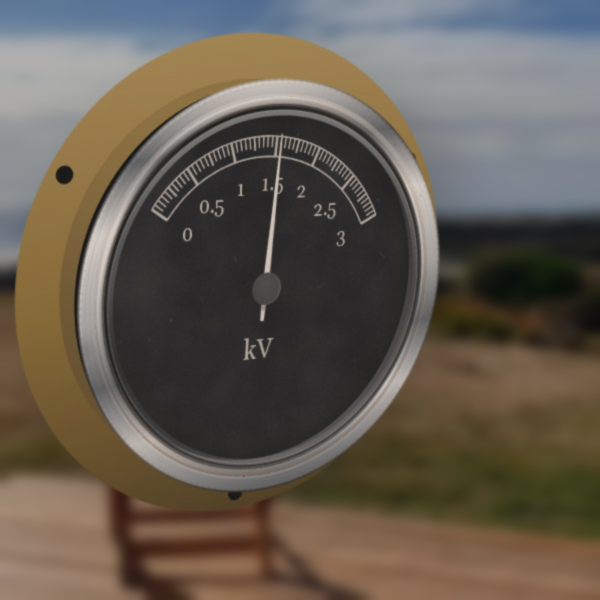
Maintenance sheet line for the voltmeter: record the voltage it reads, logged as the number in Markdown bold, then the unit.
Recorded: **1.5** kV
